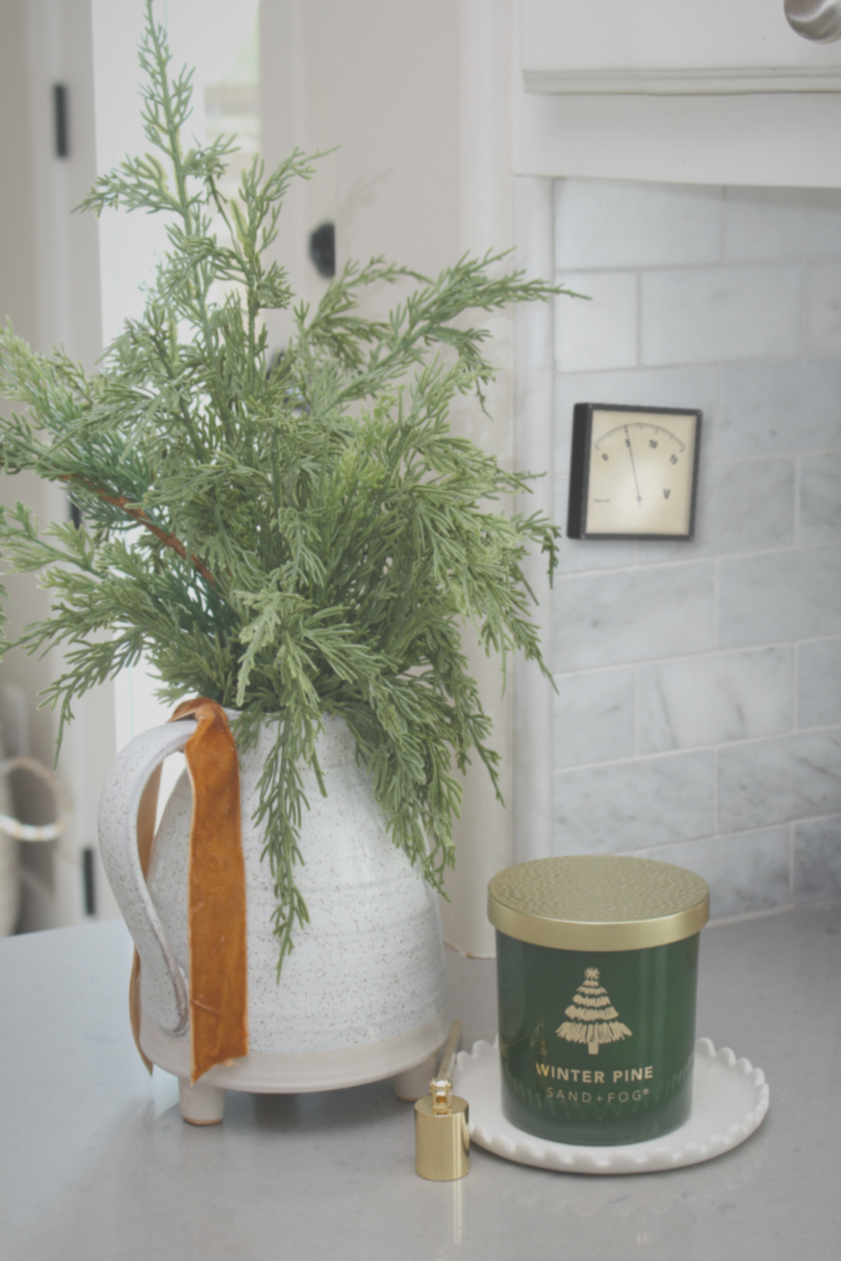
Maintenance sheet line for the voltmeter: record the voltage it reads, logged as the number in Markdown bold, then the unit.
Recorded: **5** V
